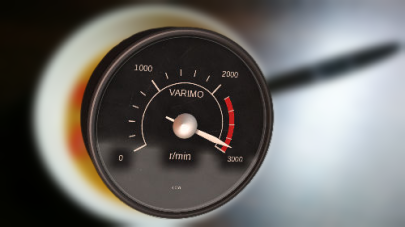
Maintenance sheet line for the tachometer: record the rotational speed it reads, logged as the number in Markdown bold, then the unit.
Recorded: **2900** rpm
